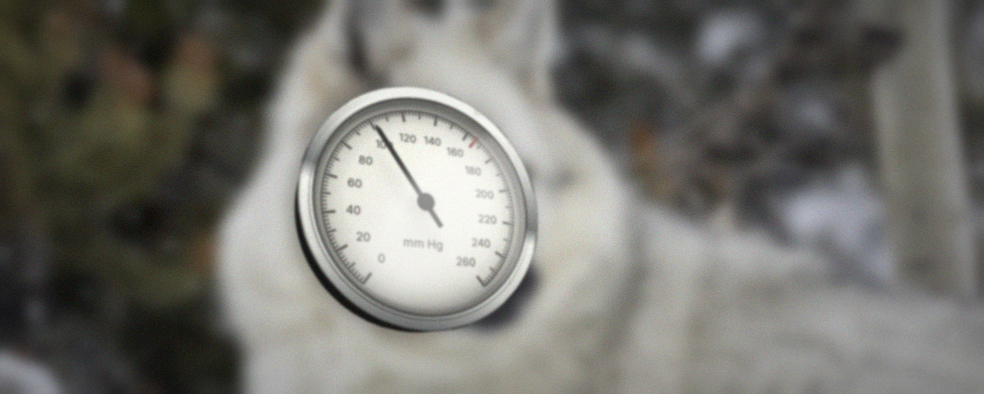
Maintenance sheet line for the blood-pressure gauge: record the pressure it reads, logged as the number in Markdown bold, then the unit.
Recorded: **100** mmHg
